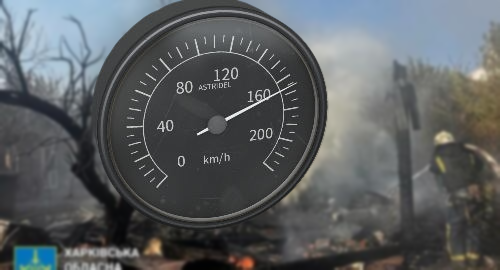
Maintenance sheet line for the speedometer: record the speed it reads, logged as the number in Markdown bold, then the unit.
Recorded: **165** km/h
